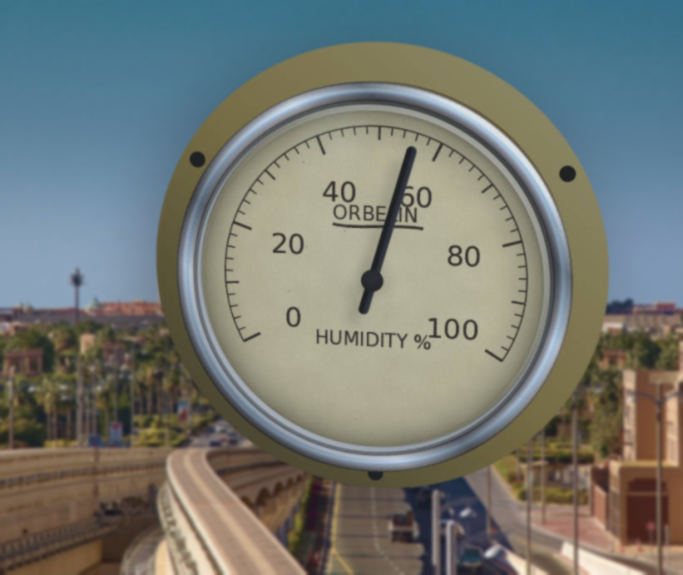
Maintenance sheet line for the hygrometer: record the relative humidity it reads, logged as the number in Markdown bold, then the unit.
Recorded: **56** %
